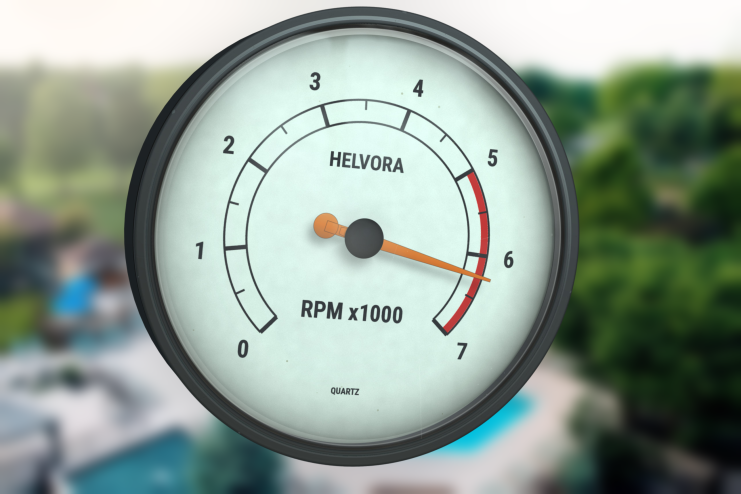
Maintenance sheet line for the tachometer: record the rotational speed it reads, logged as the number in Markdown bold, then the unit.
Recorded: **6250** rpm
